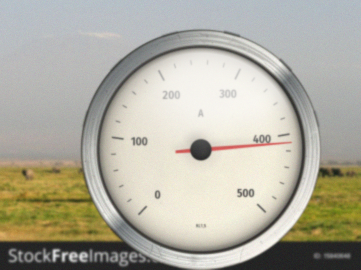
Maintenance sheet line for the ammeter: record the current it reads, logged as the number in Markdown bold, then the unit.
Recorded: **410** A
